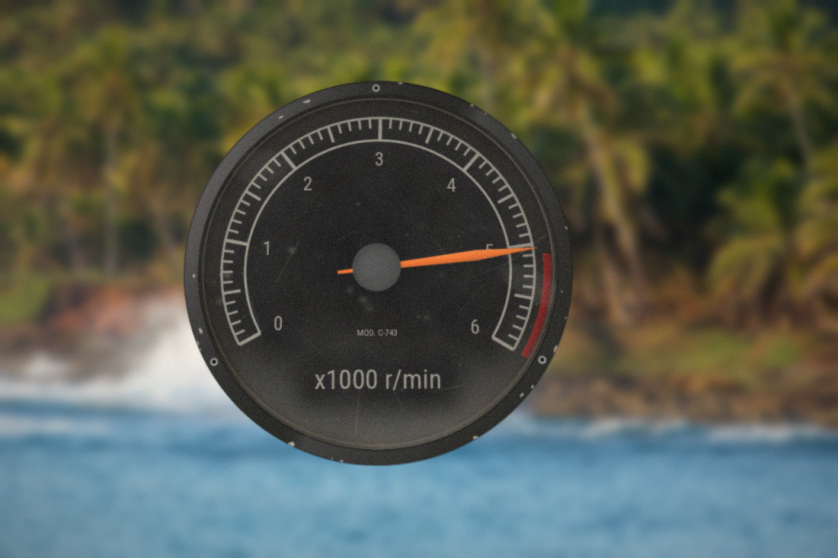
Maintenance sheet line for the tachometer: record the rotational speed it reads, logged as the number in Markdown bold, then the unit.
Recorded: **5050** rpm
